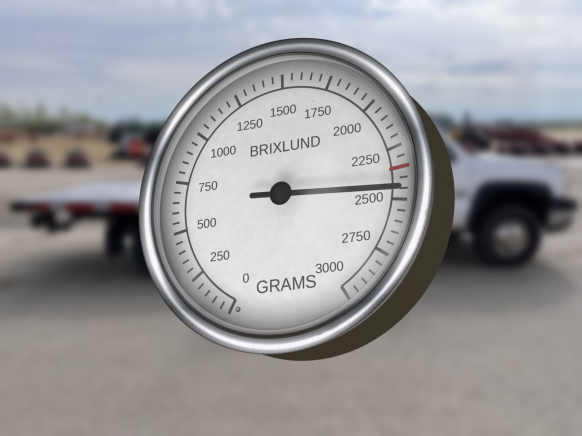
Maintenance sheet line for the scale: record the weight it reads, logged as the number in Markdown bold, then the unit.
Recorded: **2450** g
